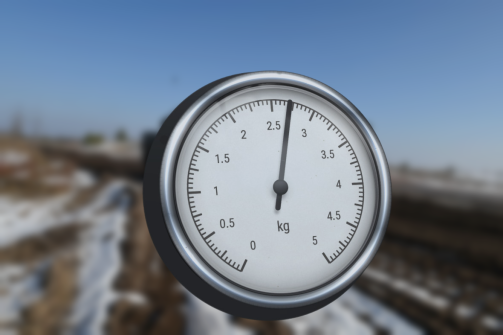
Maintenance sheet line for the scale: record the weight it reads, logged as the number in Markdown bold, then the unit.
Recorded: **2.7** kg
